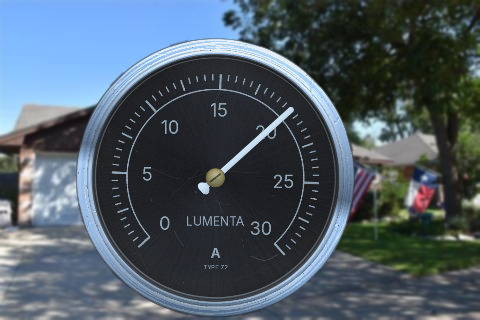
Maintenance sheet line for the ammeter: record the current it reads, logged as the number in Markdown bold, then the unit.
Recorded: **20** A
